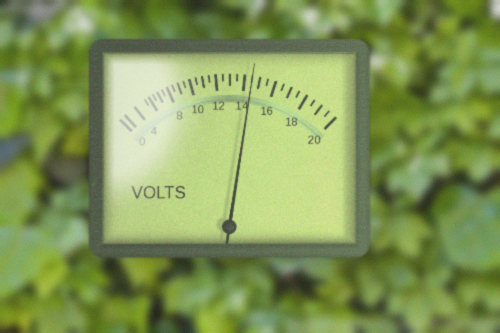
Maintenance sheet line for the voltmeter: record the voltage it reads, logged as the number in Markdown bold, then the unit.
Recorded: **14.5** V
